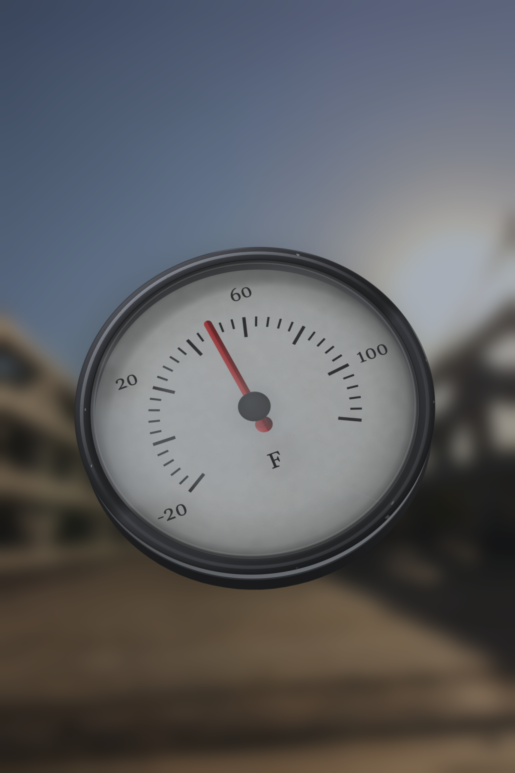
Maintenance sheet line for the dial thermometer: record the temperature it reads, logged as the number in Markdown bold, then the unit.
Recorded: **48** °F
